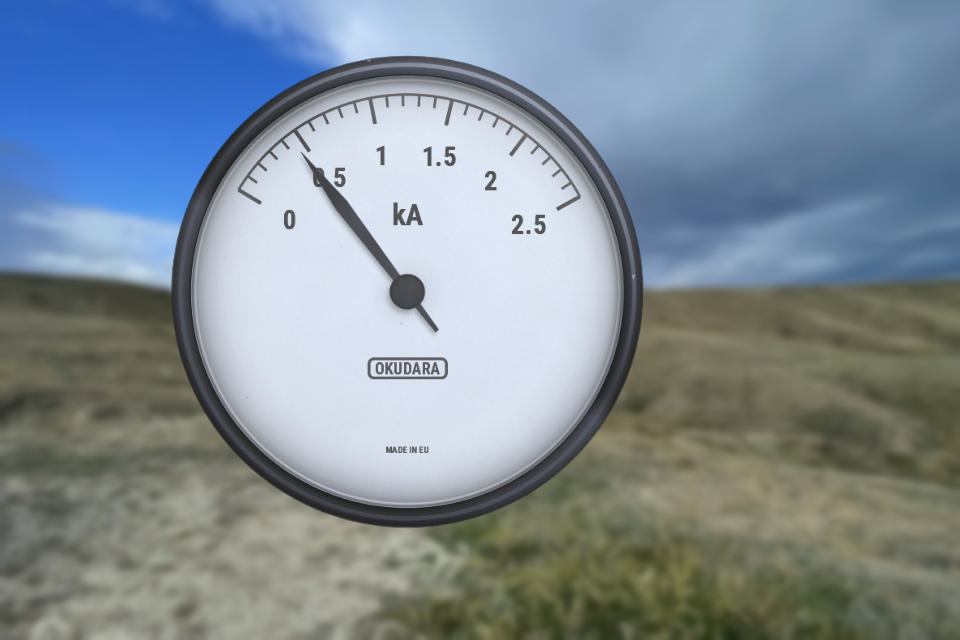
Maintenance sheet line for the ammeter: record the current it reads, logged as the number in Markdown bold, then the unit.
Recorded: **0.45** kA
